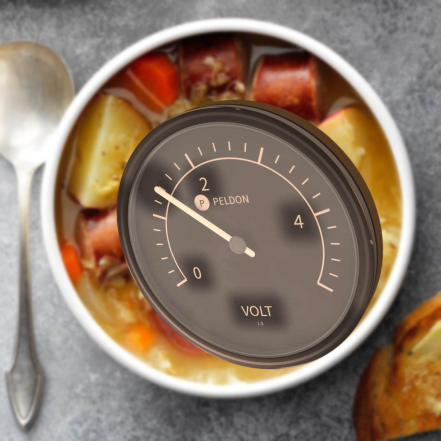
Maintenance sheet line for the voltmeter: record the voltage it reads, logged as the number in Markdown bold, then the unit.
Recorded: **1.4** V
